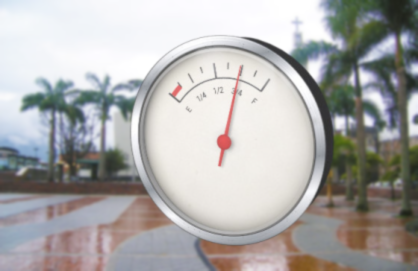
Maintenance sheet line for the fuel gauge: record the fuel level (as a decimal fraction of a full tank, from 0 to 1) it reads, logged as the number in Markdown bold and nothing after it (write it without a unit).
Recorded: **0.75**
